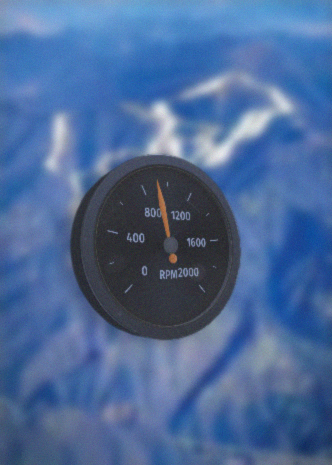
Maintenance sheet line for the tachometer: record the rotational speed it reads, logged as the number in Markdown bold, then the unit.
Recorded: **900** rpm
